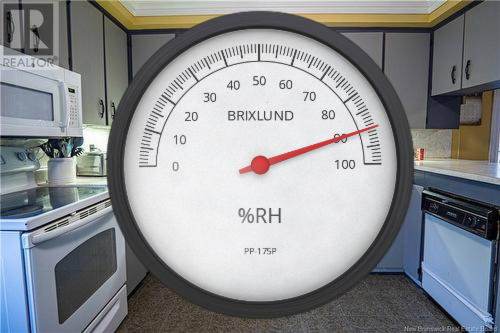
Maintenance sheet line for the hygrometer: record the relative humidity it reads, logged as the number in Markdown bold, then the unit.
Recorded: **90** %
